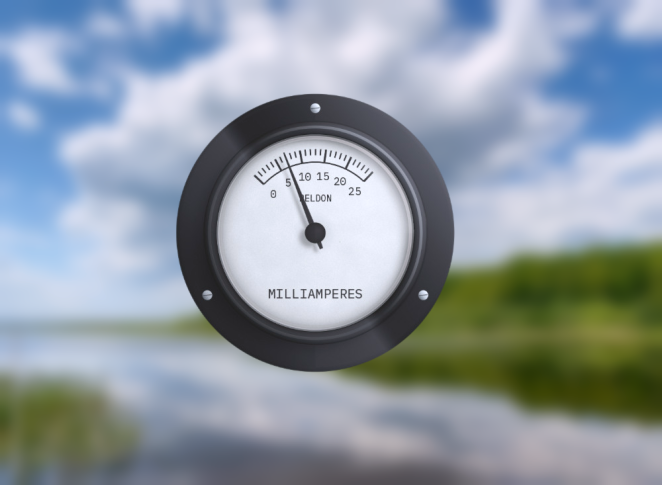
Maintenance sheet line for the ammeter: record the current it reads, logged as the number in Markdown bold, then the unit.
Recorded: **7** mA
